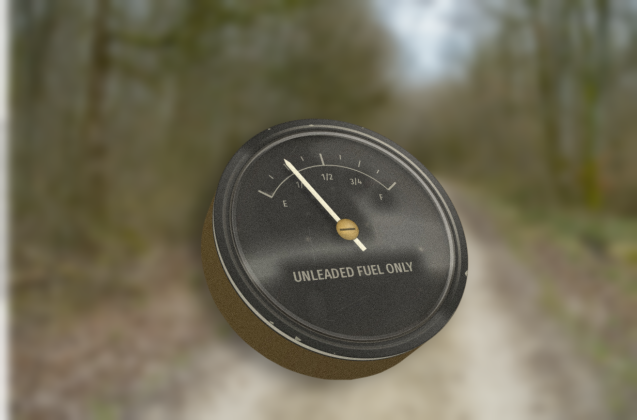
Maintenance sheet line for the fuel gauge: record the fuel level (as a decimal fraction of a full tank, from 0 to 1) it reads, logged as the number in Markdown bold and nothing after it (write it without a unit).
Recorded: **0.25**
